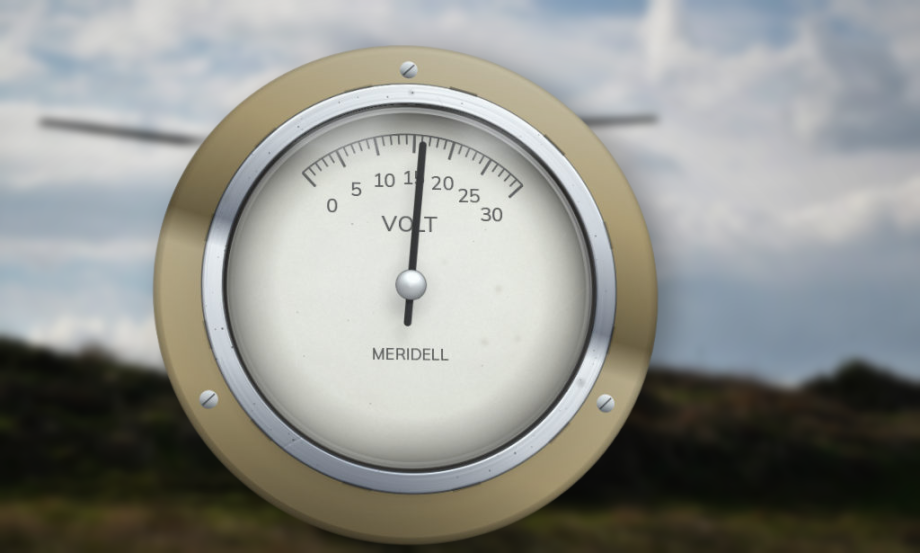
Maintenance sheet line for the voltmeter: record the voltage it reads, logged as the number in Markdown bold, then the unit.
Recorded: **16** V
